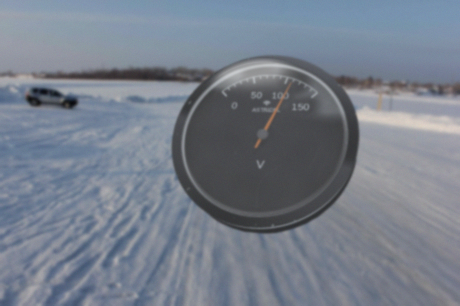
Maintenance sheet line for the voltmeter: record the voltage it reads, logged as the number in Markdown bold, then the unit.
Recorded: **110** V
